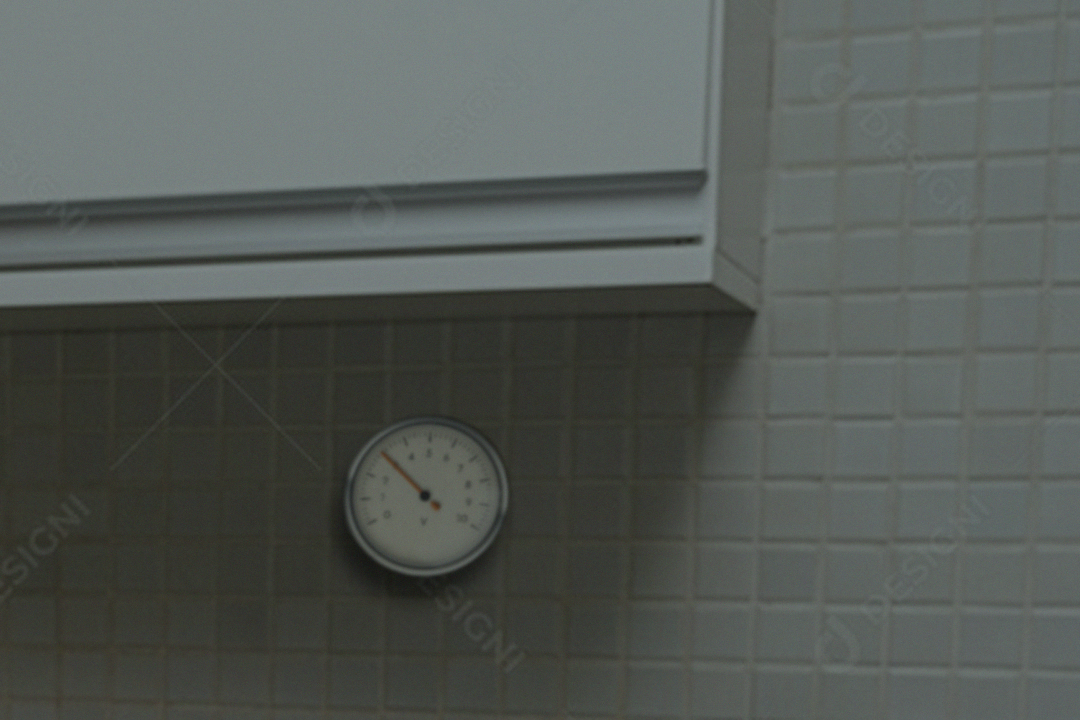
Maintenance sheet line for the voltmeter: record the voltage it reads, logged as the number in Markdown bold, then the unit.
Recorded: **3** V
